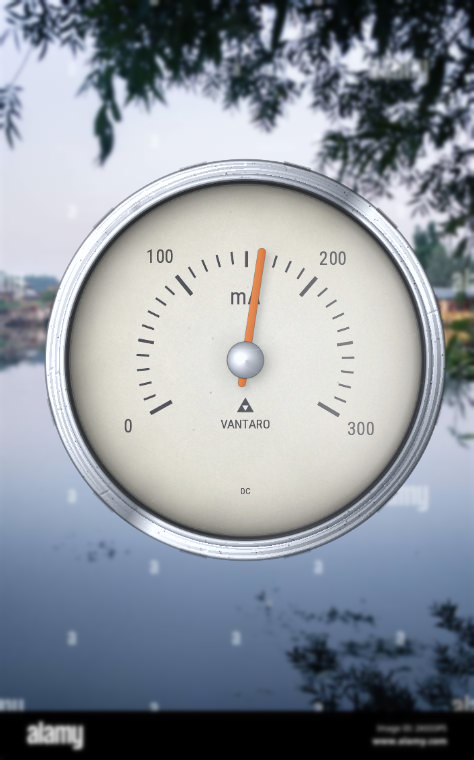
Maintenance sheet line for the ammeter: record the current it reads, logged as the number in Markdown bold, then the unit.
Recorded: **160** mA
